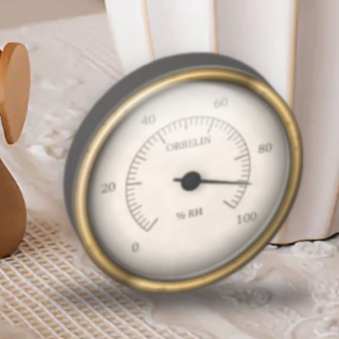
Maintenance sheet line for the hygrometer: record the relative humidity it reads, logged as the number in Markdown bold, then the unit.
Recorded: **90** %
